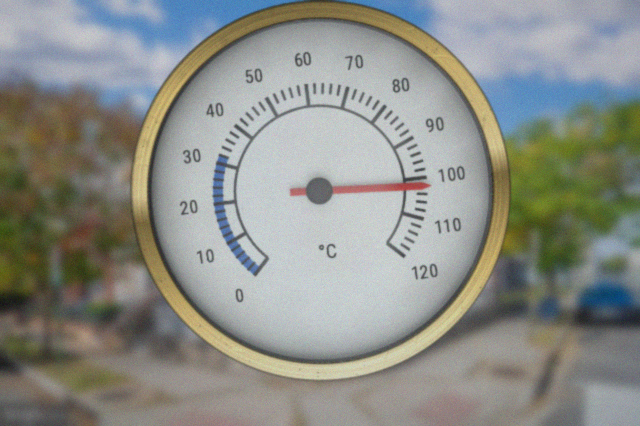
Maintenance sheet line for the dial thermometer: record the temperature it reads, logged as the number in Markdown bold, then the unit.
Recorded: **102** °C
